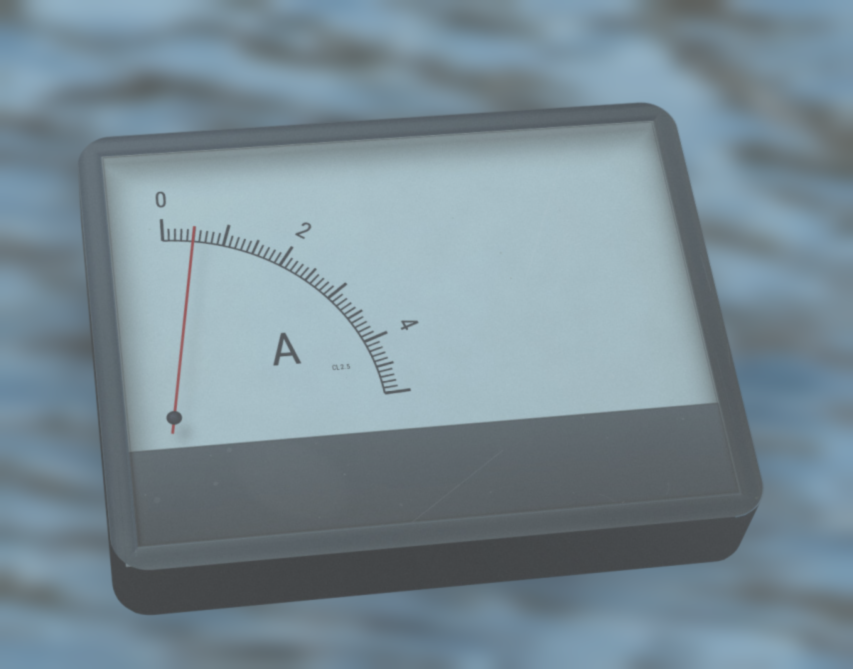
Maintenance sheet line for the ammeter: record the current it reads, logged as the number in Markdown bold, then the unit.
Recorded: **0.5** A
